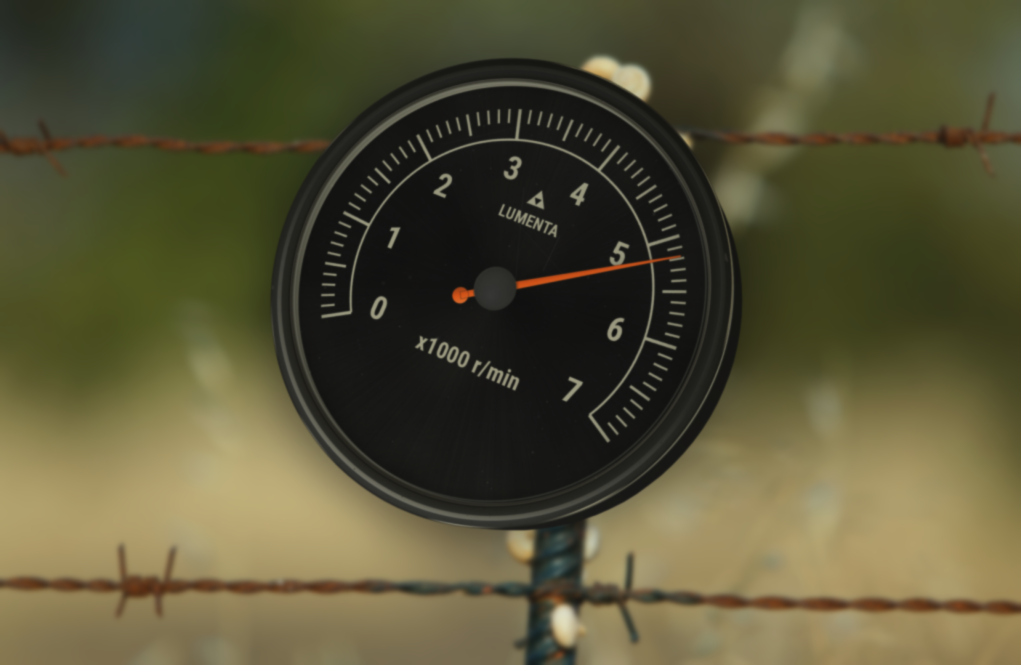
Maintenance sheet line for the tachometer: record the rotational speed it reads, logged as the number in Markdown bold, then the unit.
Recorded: **5200** rpm
